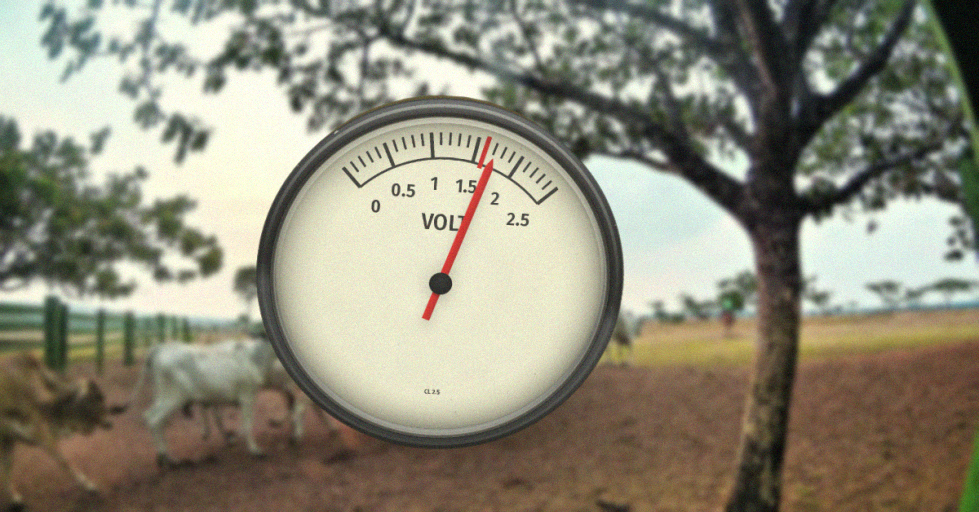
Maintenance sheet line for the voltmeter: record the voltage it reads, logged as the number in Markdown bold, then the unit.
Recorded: **1.7** V
